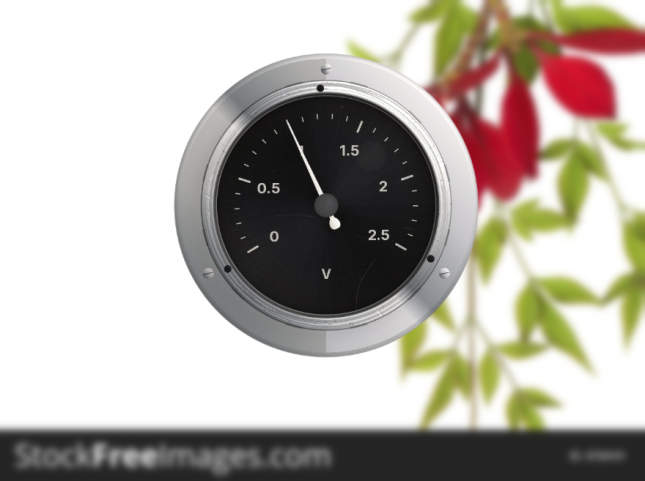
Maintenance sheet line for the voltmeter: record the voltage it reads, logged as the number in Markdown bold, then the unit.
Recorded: **1** V
